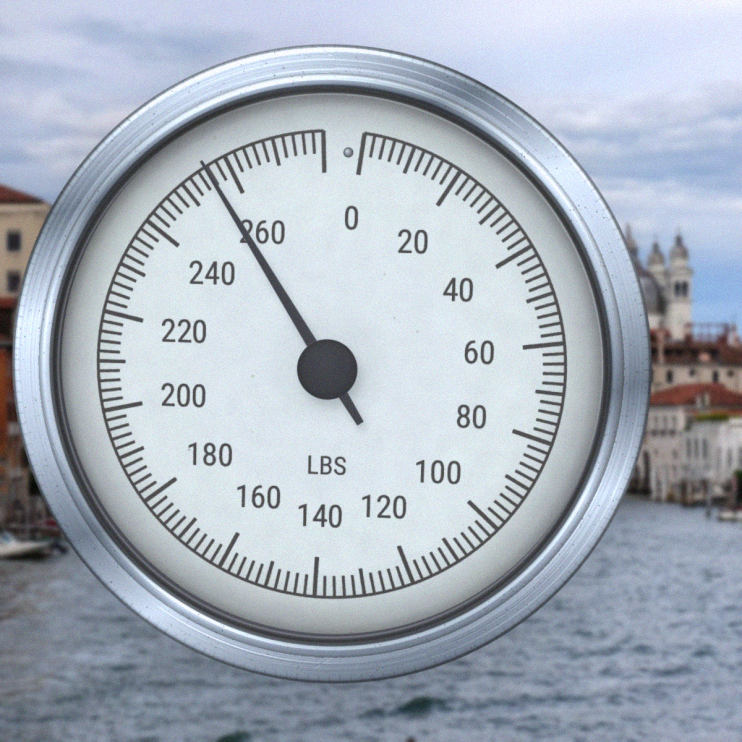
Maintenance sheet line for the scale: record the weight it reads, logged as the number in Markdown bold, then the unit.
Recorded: **256** lb
